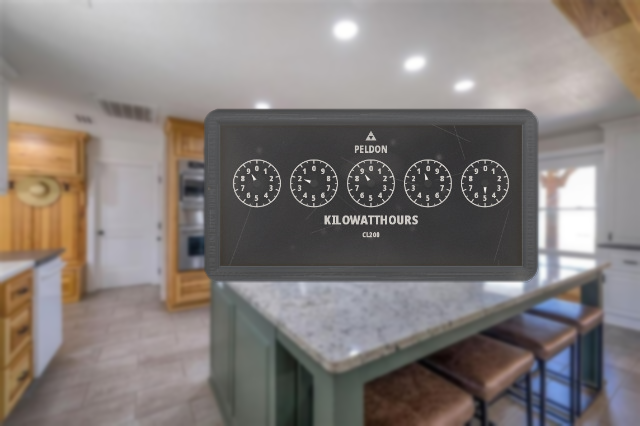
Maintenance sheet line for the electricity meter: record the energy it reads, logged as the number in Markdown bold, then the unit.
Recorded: **91905** kWh
